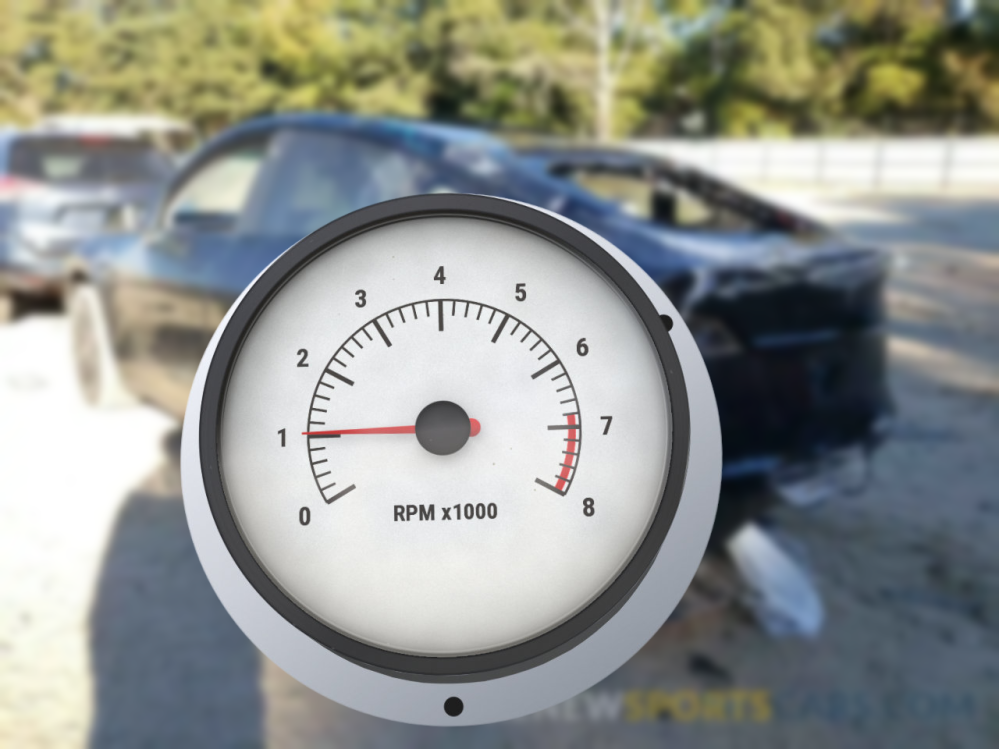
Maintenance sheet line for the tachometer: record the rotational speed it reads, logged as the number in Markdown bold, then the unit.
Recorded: **1000** rpm
